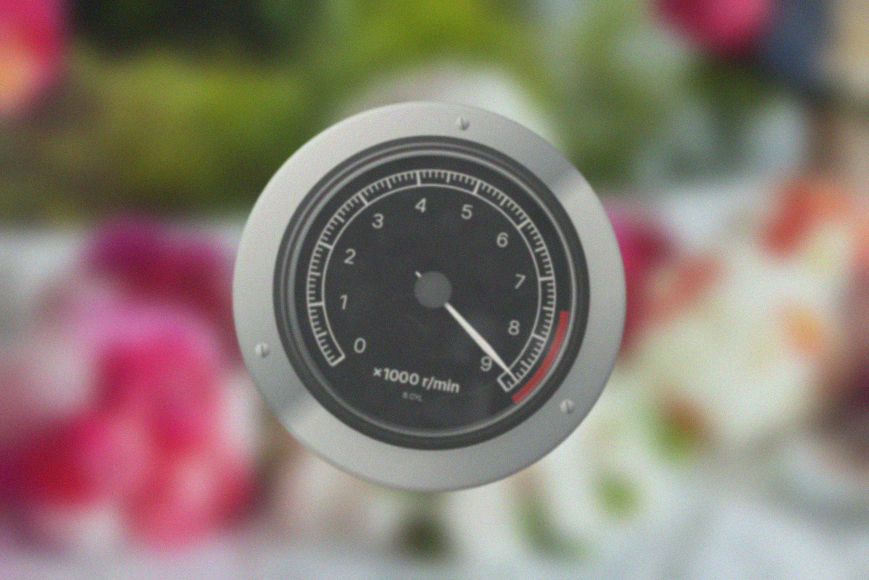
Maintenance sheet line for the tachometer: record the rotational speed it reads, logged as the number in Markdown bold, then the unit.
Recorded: **8800** rpm
